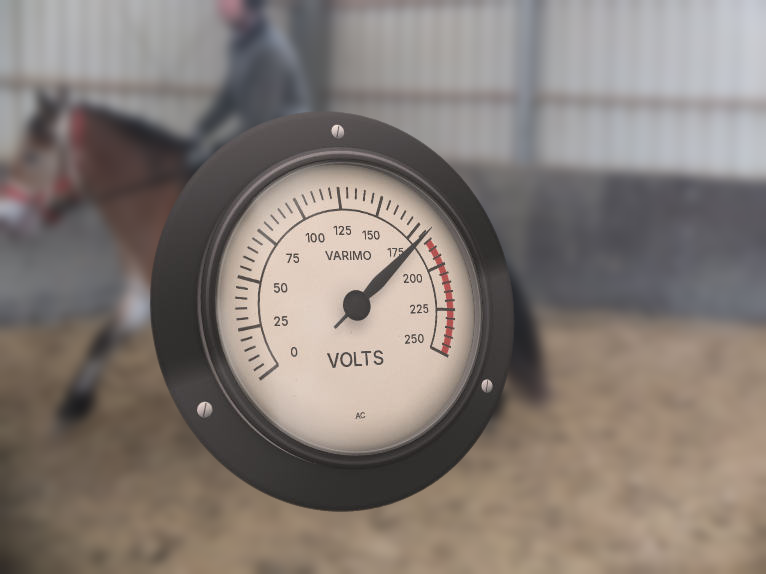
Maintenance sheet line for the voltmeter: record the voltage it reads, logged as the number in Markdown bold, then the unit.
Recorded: **180** V
